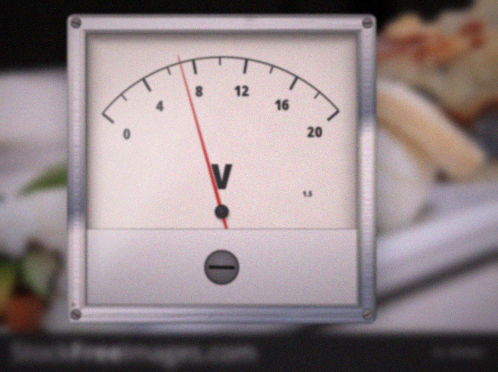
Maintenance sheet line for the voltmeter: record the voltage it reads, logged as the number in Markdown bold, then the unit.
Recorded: **7** V
